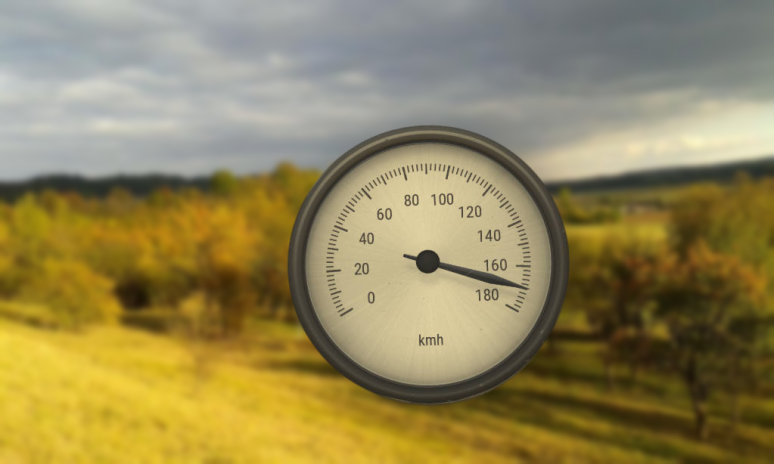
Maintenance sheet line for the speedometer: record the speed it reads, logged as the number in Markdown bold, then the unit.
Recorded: **170** km/h
